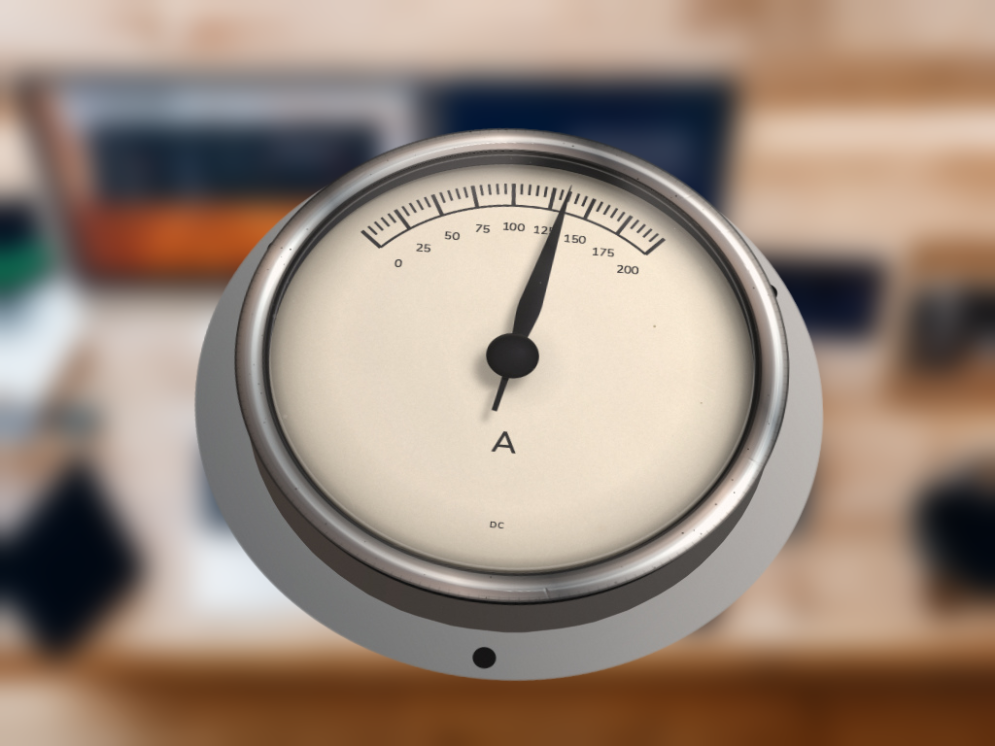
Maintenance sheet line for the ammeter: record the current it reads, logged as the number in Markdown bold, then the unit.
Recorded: **135** A
